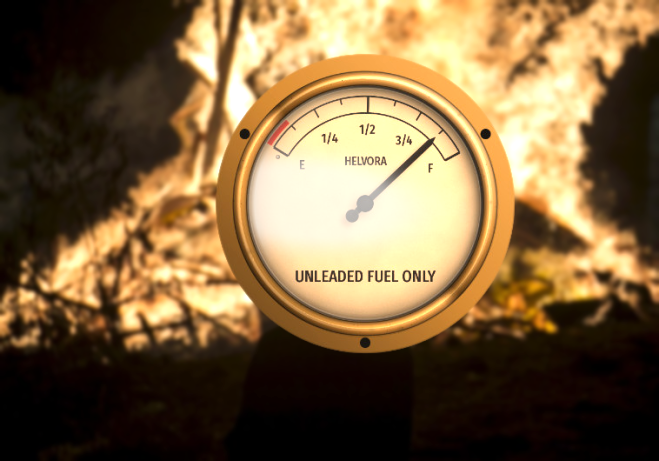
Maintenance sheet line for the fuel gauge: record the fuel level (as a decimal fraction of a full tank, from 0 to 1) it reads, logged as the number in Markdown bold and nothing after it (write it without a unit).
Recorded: **0.875**
